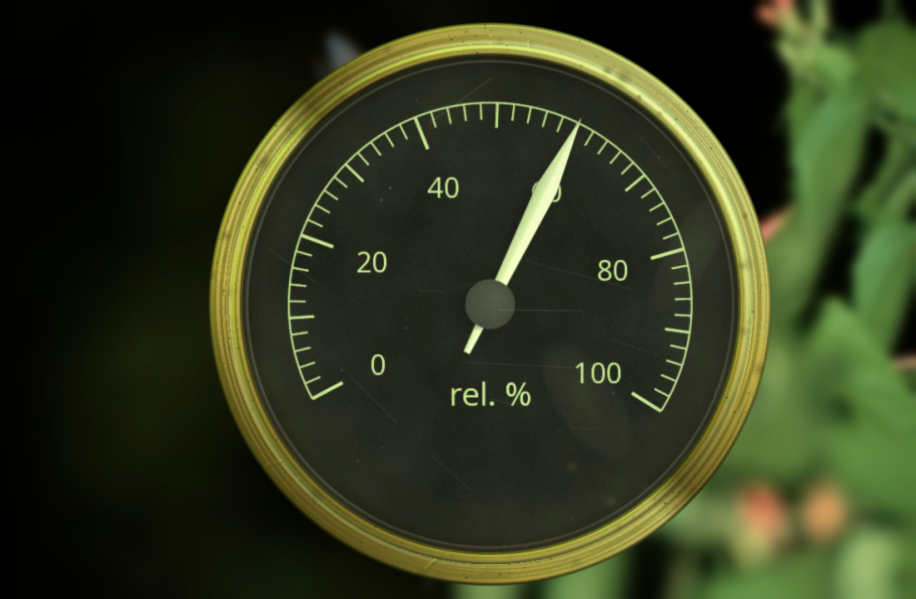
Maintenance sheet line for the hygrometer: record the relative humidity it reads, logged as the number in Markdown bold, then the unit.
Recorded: **60** %
